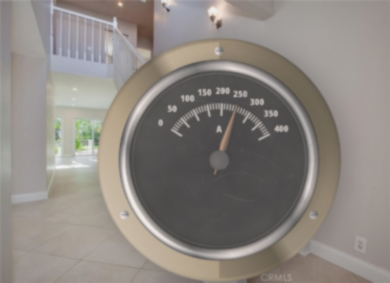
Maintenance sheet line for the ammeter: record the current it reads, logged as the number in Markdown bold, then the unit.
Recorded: **250** A
